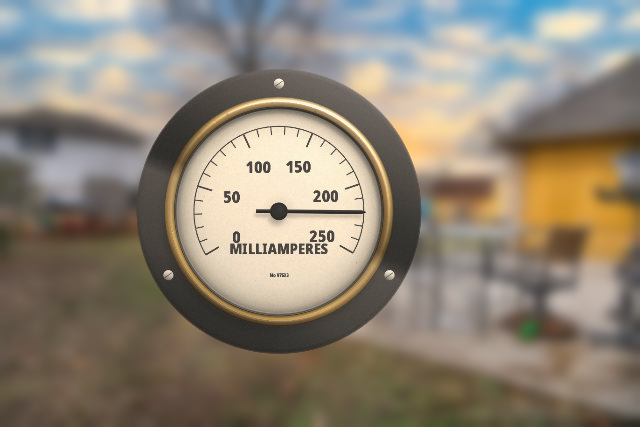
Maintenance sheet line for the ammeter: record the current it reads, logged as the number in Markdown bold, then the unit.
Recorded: **220** mA
